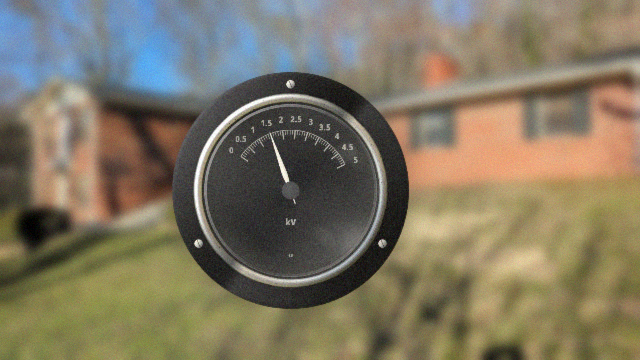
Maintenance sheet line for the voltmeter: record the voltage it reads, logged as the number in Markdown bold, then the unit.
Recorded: **1.5** kV
